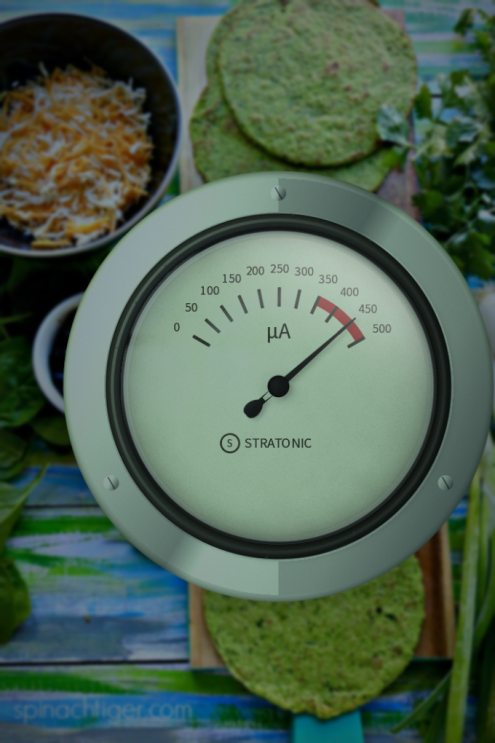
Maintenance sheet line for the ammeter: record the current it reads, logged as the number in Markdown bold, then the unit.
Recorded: **450** µA
